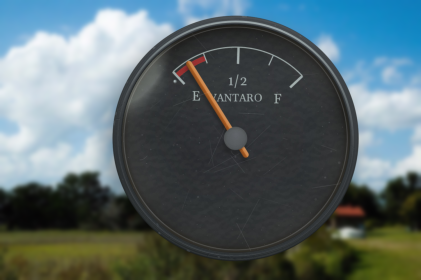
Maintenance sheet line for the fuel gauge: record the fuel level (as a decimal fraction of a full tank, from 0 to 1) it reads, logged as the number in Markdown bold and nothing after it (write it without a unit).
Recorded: **0.125**
